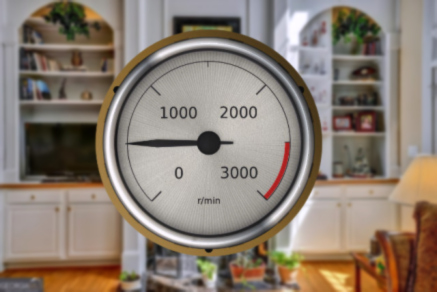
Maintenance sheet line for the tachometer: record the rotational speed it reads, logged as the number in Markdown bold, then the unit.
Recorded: **500** rpm
